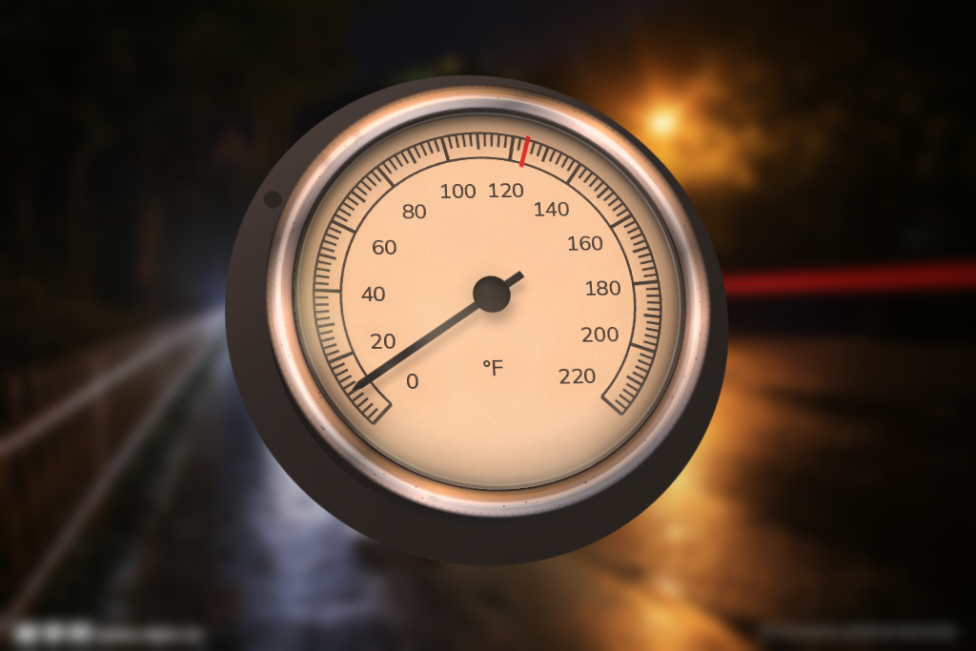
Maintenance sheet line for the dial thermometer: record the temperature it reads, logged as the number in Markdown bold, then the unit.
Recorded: **10** °F
